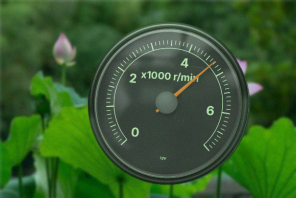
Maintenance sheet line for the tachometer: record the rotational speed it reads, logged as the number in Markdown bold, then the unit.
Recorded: **4700** rpm
